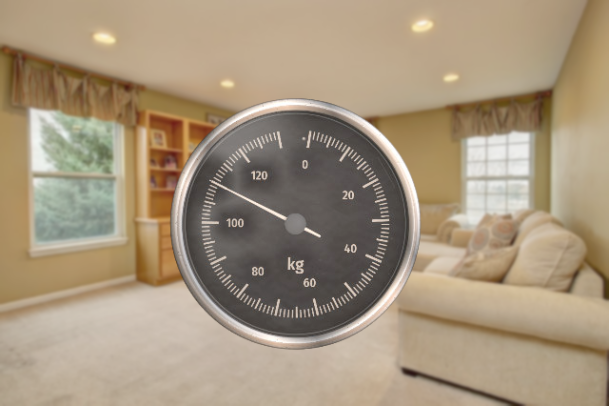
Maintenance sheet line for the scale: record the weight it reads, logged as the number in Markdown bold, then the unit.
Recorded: **110** kg
